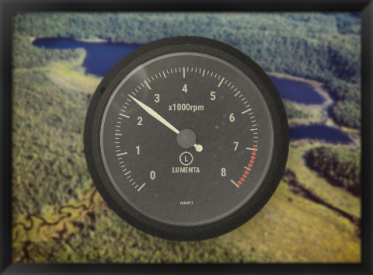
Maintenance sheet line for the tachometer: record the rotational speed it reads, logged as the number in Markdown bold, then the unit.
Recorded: **2500** rpm
